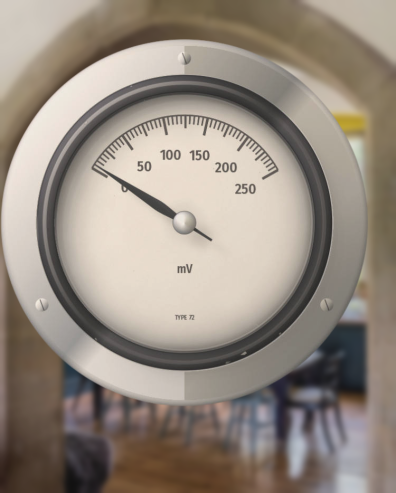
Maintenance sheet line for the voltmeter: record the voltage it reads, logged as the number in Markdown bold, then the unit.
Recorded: **5** mV
